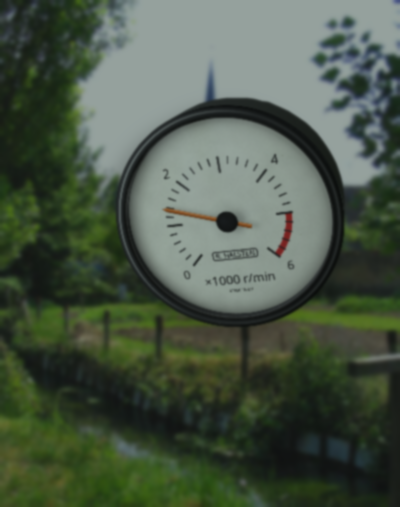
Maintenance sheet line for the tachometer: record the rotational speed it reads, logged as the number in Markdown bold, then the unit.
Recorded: **1400** rpm
